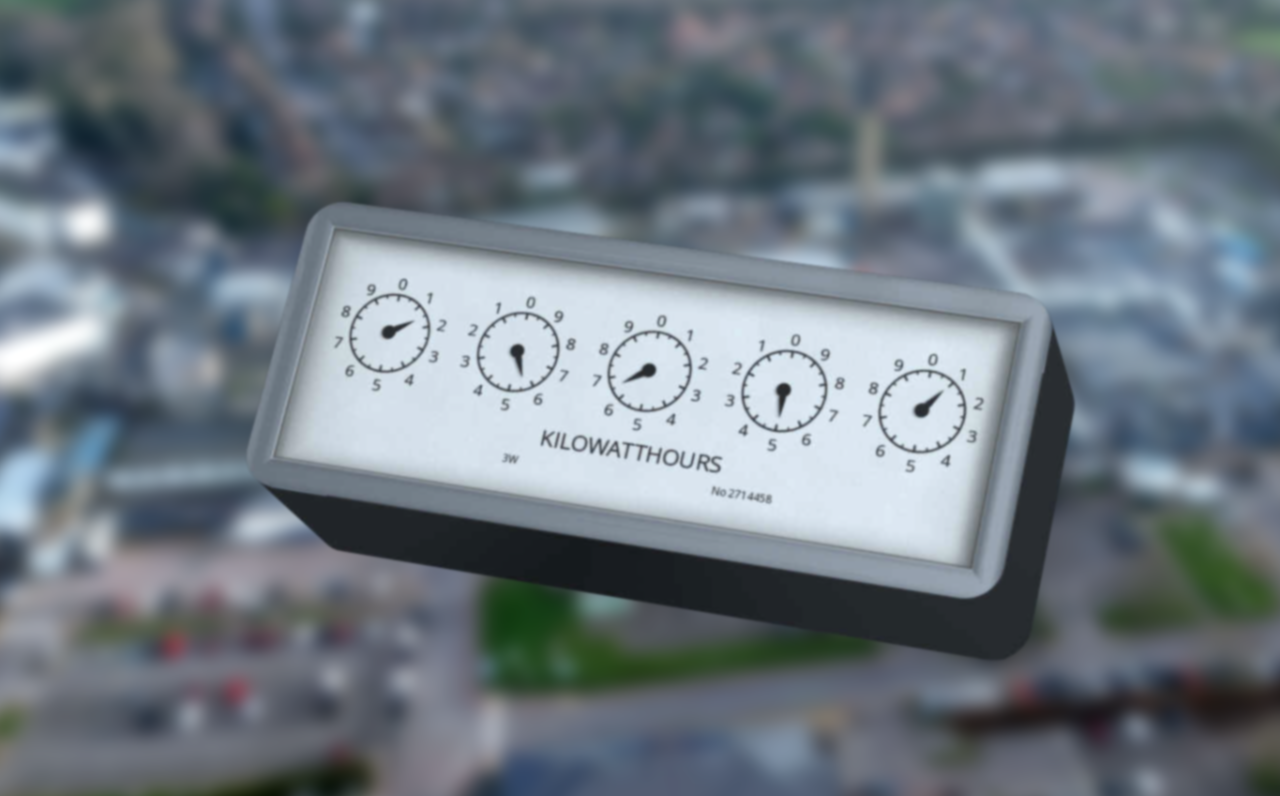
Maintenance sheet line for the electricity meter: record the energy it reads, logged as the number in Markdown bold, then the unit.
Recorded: **15651** kWh
